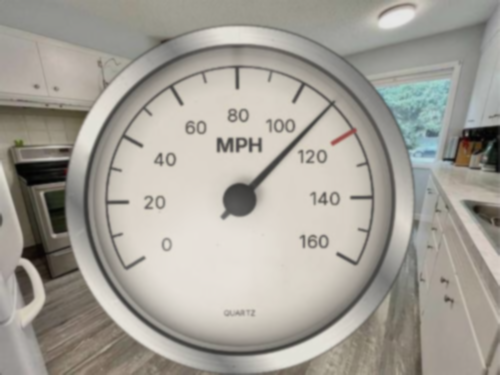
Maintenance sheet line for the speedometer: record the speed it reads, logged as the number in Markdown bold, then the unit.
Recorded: **110** mph
